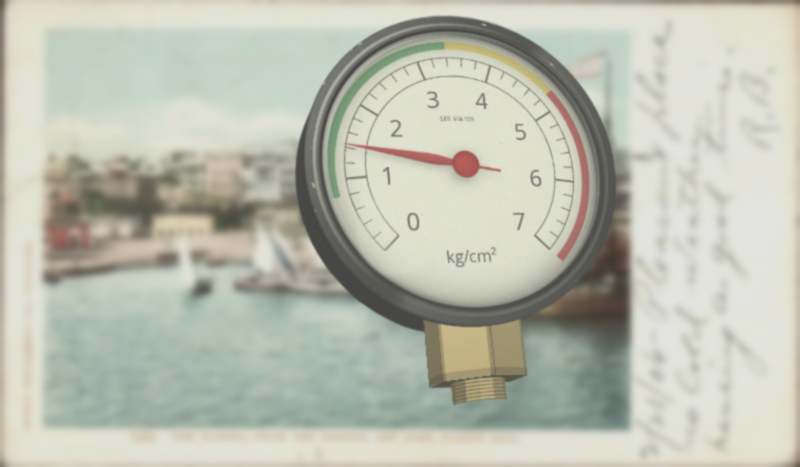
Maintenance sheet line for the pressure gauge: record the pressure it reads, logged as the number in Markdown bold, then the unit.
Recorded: **1.4** kg/cm²
